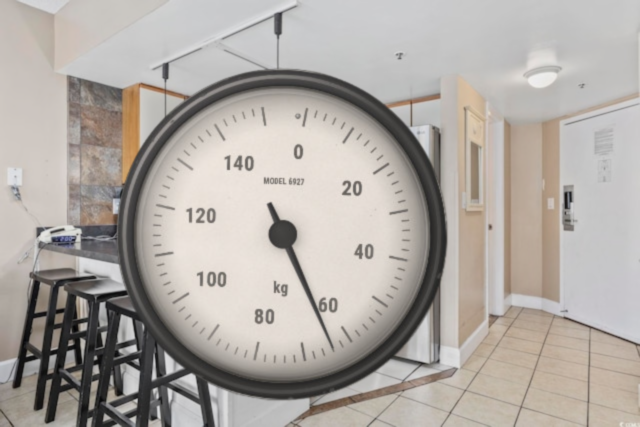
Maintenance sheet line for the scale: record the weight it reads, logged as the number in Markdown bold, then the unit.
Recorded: **64** kg
